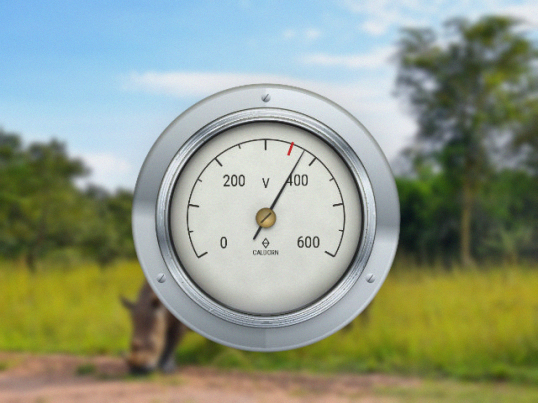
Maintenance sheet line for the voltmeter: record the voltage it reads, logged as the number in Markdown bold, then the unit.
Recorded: **375** V
